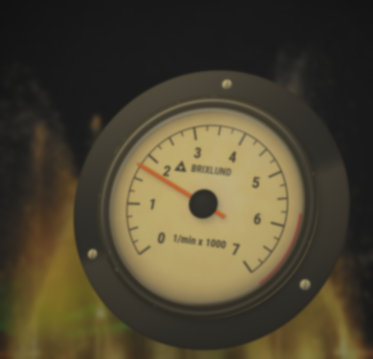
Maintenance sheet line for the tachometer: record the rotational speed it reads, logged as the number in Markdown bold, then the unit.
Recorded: **1750** rpm
